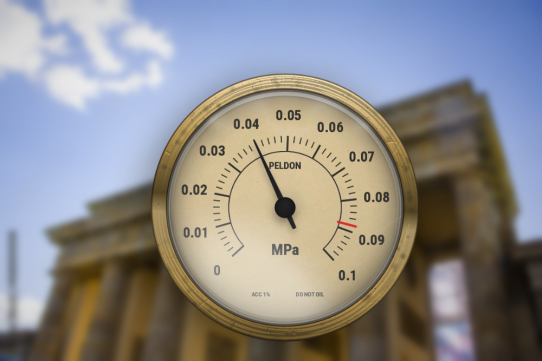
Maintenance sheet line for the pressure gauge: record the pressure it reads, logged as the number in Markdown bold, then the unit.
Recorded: **0.04** MPa
